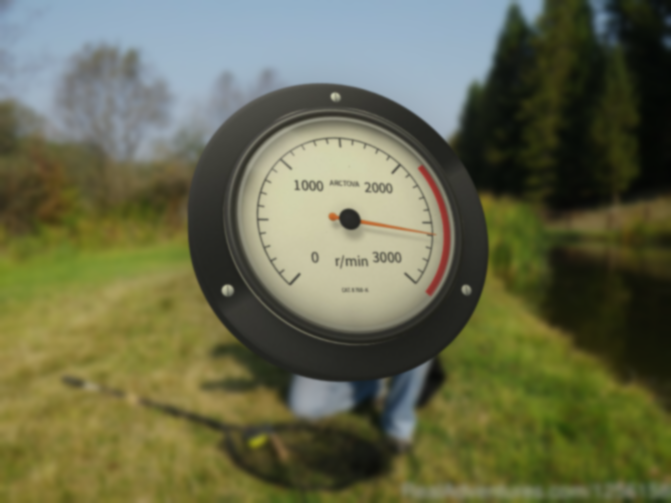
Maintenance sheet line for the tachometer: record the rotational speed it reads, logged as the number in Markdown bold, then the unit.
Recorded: **2600** rpm
